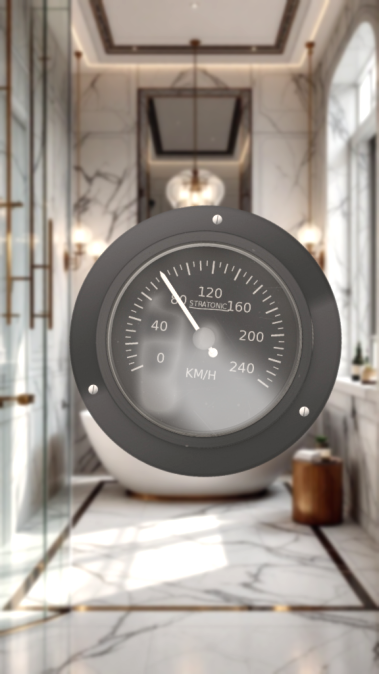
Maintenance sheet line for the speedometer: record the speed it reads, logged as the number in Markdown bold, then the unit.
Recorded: **80** km/h
